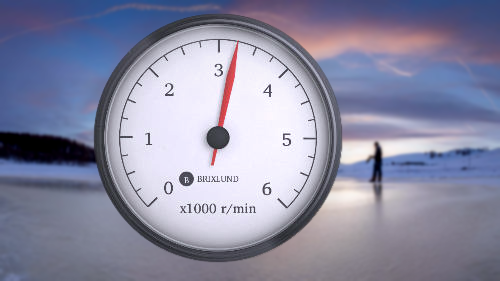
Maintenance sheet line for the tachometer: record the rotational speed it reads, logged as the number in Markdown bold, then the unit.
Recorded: **3250** rpm
